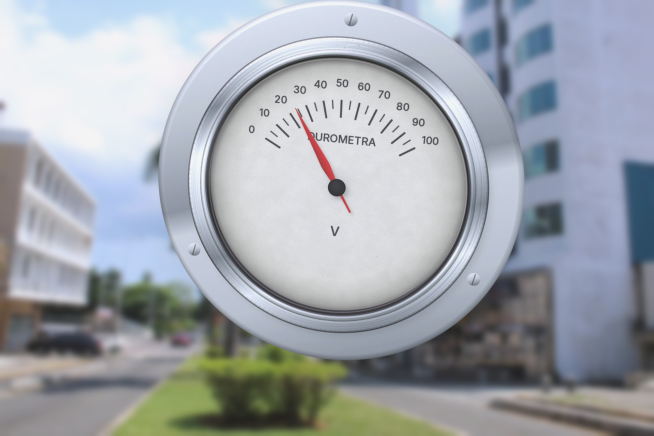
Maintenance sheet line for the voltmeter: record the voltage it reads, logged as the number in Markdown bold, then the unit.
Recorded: **25** V
